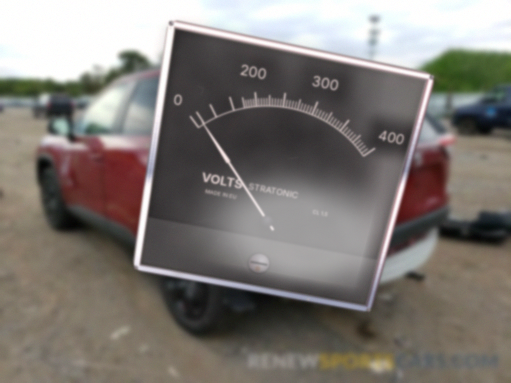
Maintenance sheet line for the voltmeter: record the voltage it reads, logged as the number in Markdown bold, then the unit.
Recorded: **50** V
